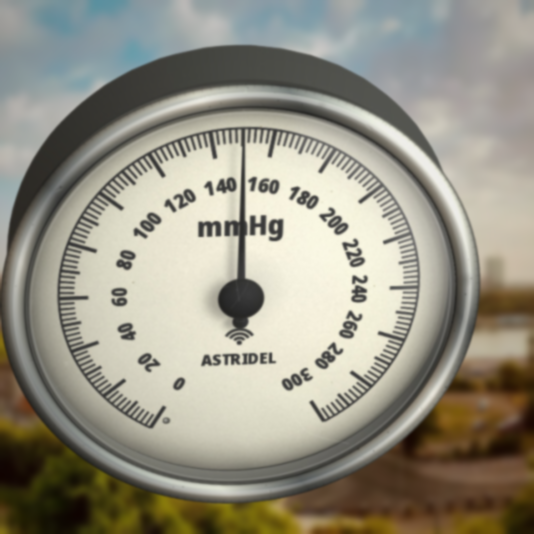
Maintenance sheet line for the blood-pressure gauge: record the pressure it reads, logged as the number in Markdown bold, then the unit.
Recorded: **150** mmHg
